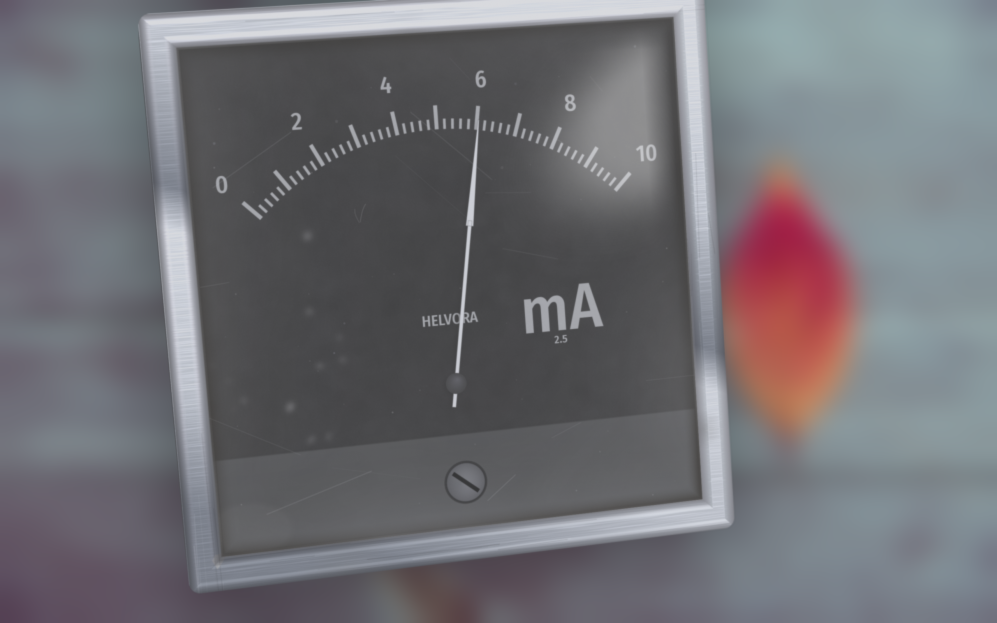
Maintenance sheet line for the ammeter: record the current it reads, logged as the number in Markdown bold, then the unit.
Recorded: **6** mA
